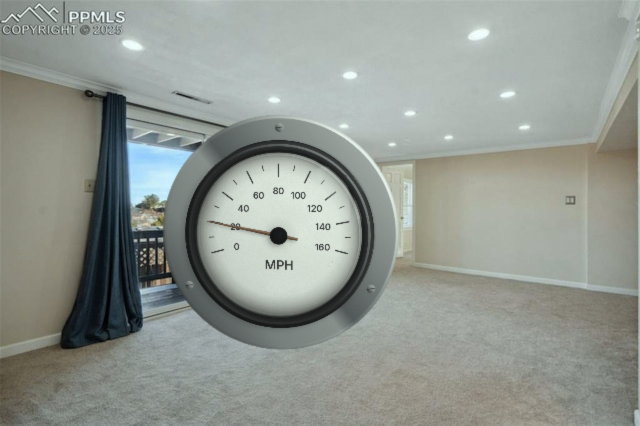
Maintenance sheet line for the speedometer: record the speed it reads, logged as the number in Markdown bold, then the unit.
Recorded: **20** mph
